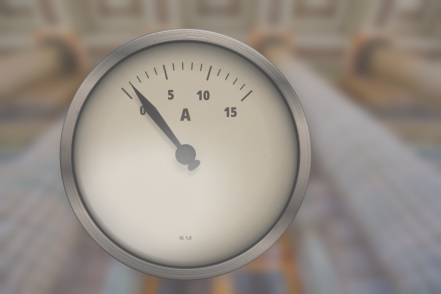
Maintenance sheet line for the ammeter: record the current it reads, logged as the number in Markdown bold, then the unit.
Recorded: **1** A
